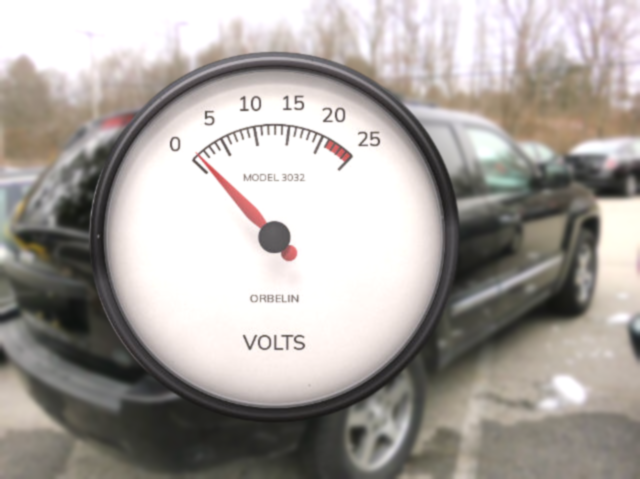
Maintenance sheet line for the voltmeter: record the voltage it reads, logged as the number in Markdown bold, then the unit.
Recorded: **1** V
